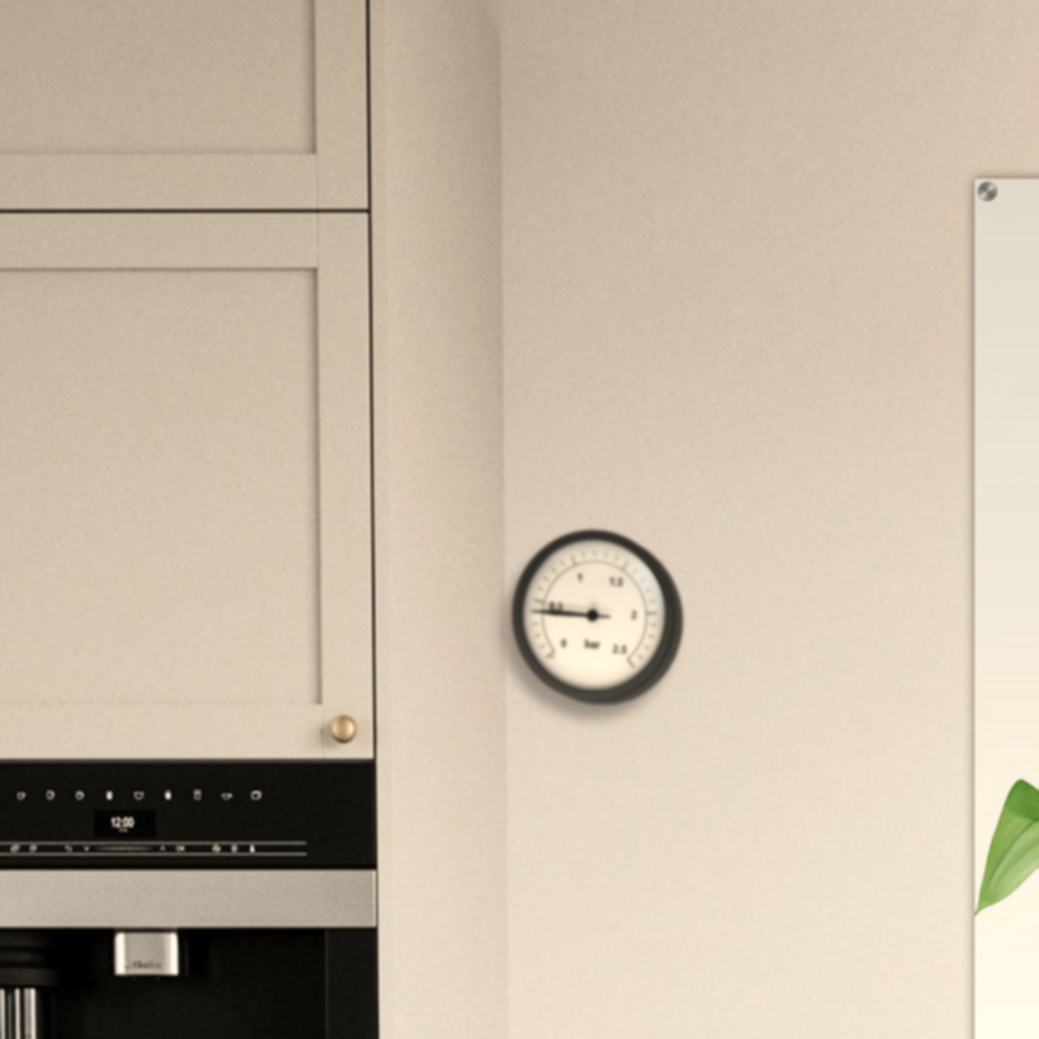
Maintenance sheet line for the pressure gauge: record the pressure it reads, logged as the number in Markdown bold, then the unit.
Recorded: **0.4** bar
